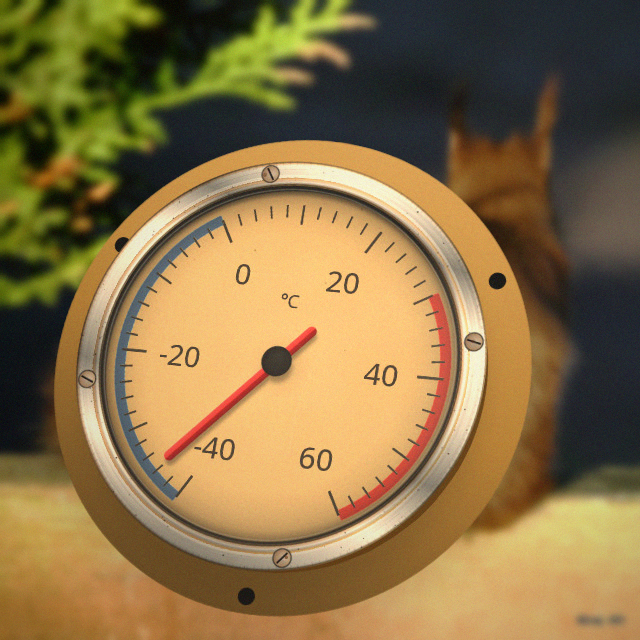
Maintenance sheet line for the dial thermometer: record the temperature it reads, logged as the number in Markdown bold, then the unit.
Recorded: **-36** °C
